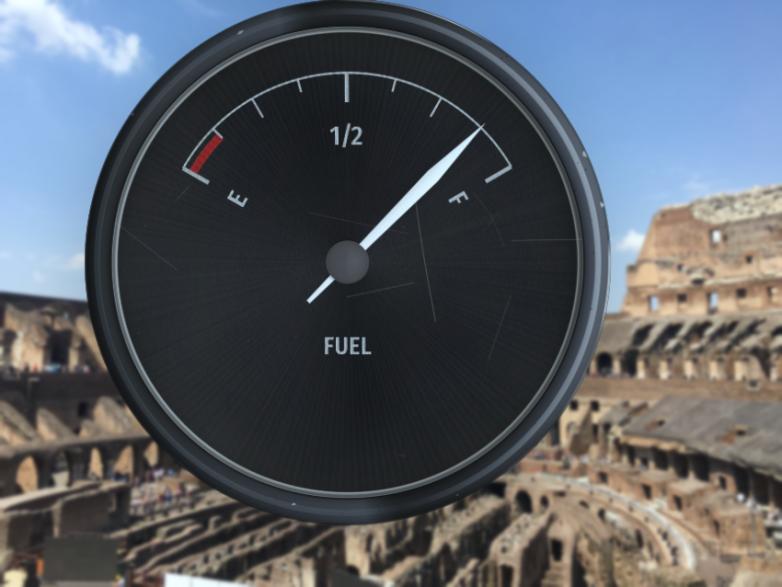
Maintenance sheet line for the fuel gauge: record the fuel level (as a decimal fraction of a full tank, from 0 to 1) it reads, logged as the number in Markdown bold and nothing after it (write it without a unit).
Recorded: **0.875**
